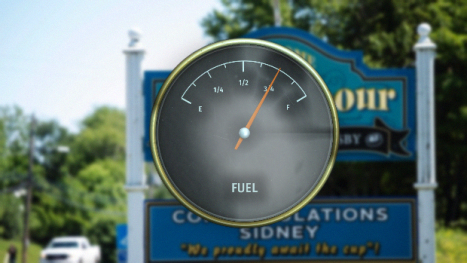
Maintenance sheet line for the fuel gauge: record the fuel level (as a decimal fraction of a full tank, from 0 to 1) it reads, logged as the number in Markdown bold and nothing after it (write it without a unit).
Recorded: **0.75**
